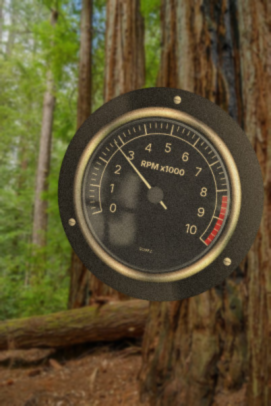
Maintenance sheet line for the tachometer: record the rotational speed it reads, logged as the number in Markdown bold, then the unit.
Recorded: **2800** rpm
